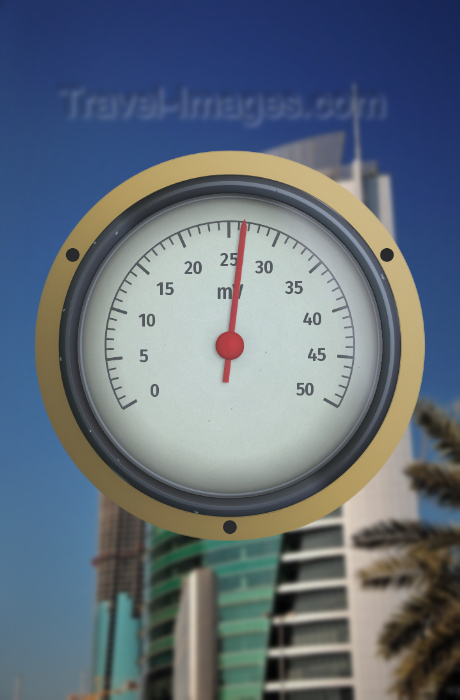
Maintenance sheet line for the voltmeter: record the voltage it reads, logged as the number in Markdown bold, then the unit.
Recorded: **26.5** mV
